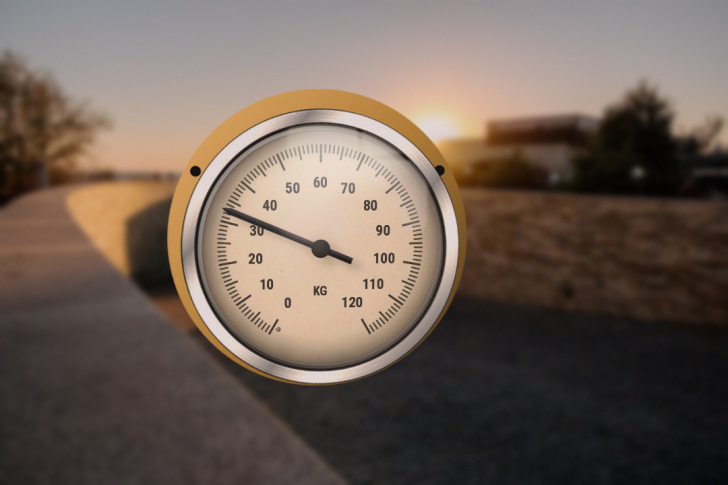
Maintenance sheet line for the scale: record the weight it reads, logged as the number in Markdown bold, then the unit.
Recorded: **33** kg
